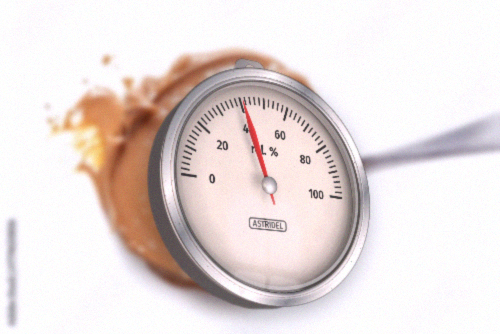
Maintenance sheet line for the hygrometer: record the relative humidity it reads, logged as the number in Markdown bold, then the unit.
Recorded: **40** %
